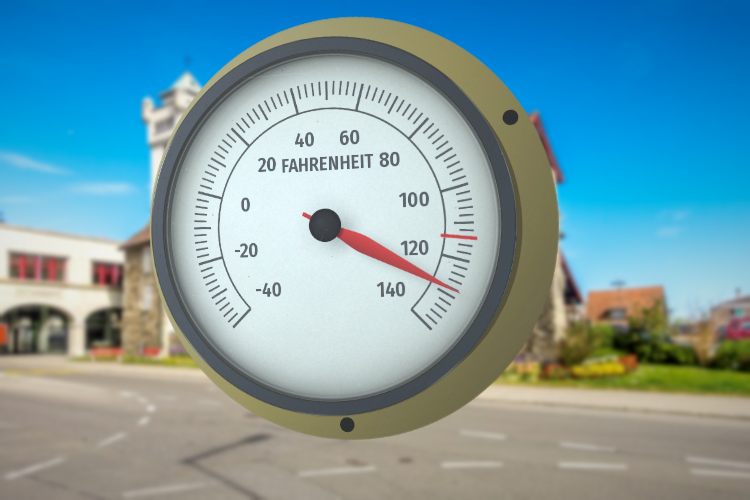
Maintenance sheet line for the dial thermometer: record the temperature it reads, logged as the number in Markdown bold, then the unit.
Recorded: **128** °F
